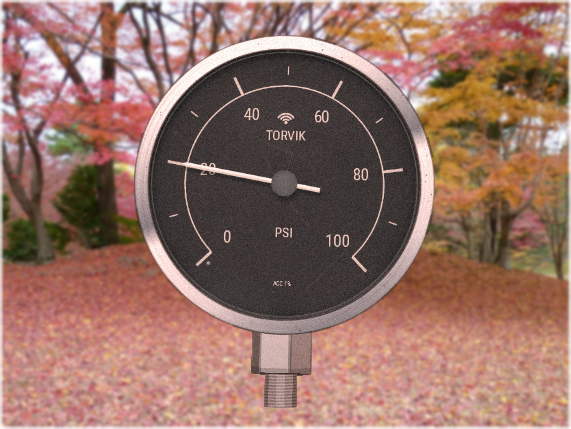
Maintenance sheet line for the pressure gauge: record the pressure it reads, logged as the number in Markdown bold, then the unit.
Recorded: **20** psi
